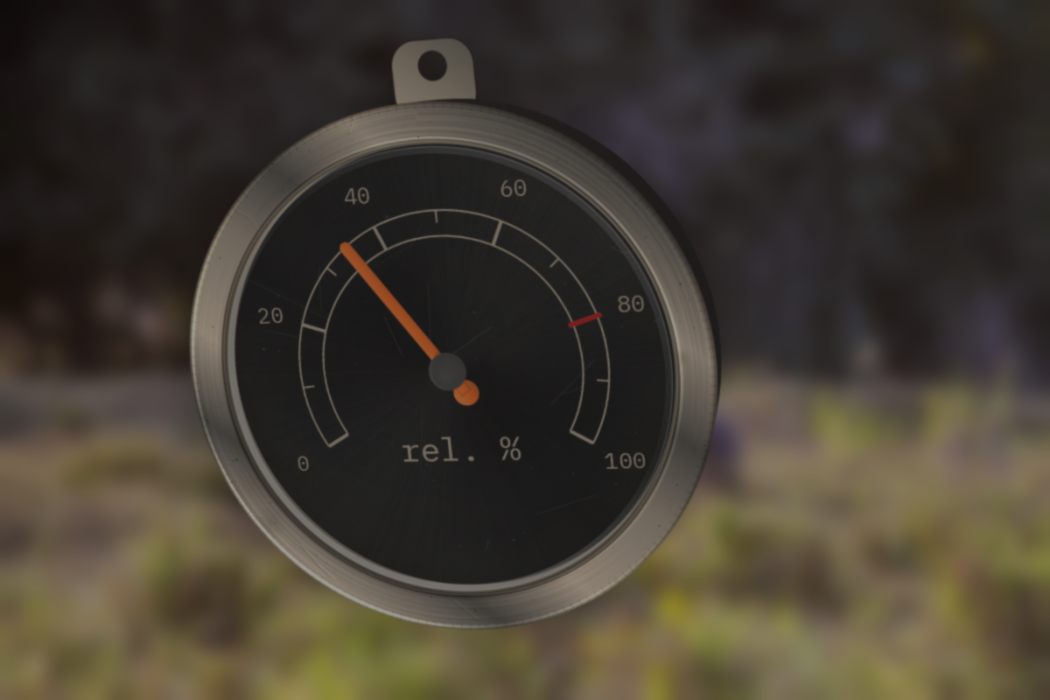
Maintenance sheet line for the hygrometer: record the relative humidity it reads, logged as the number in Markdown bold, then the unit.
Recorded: **35** %
